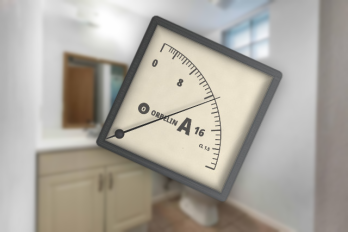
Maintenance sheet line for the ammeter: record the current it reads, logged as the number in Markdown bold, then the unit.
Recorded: **12.5** A
